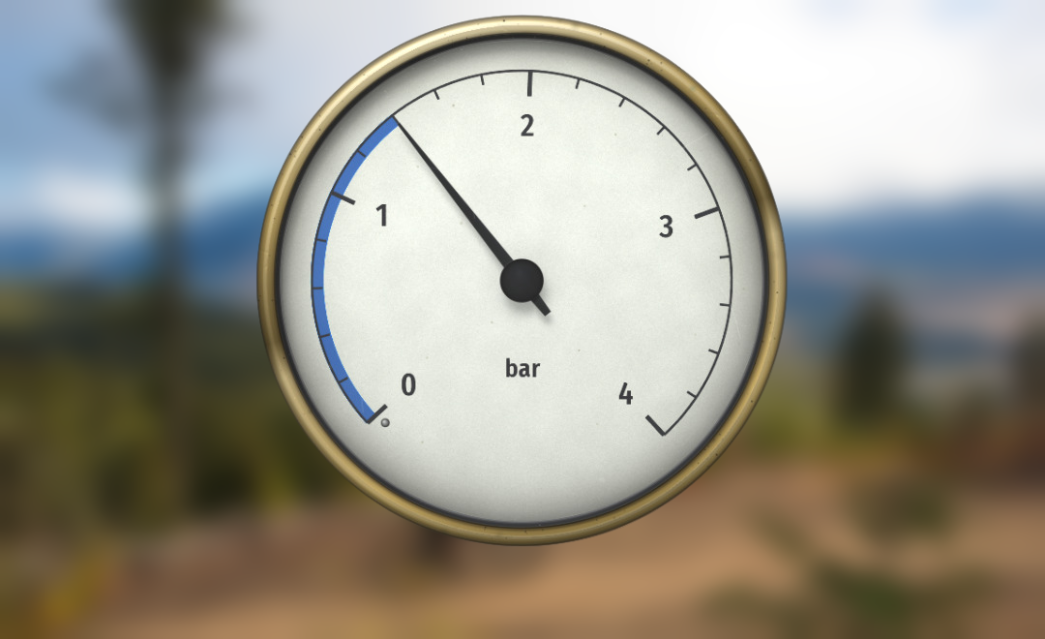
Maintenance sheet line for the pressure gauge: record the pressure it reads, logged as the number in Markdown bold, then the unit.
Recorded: **1.4** bar
